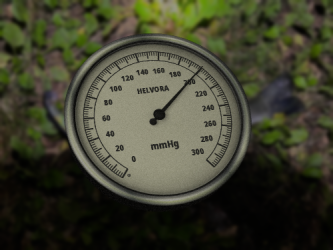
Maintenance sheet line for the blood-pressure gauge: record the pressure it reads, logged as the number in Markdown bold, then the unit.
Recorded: **200** mmHg
